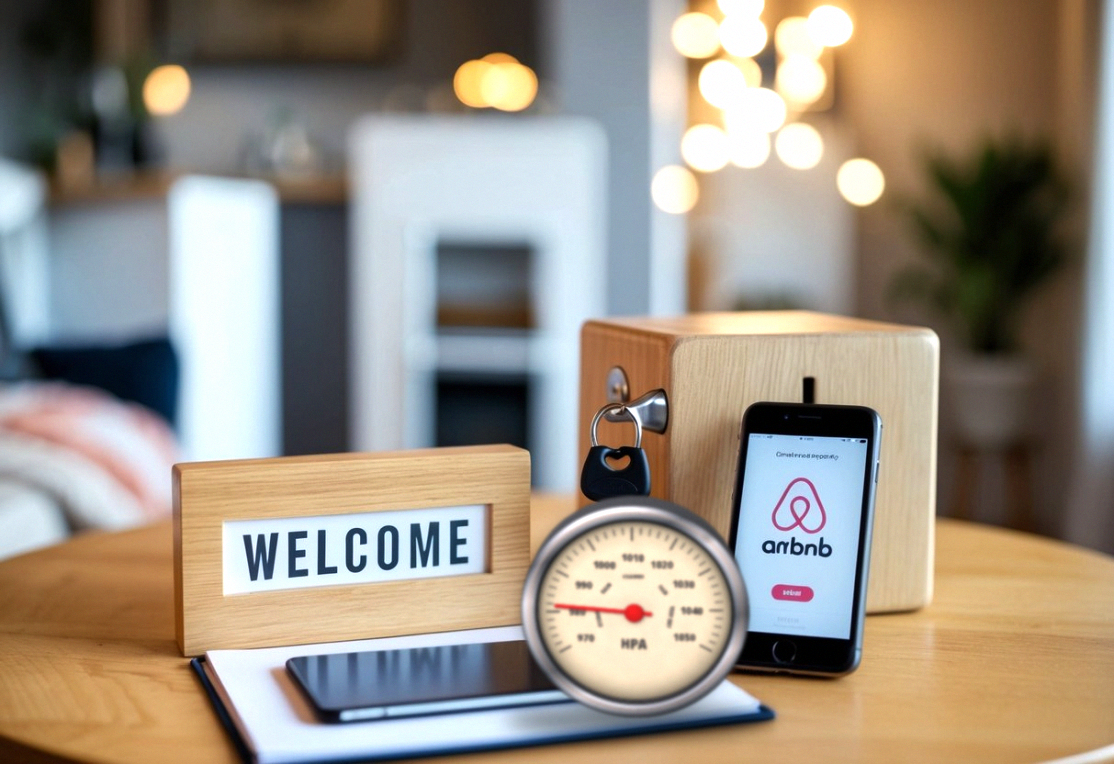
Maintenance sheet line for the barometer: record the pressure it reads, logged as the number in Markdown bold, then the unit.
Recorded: **982** hPa
